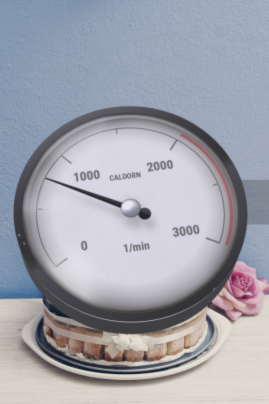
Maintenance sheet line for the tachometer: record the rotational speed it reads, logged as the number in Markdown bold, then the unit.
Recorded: **750** rpm
